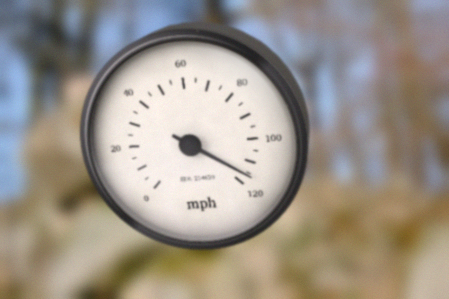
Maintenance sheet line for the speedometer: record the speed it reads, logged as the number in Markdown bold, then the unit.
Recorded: **115** mph
